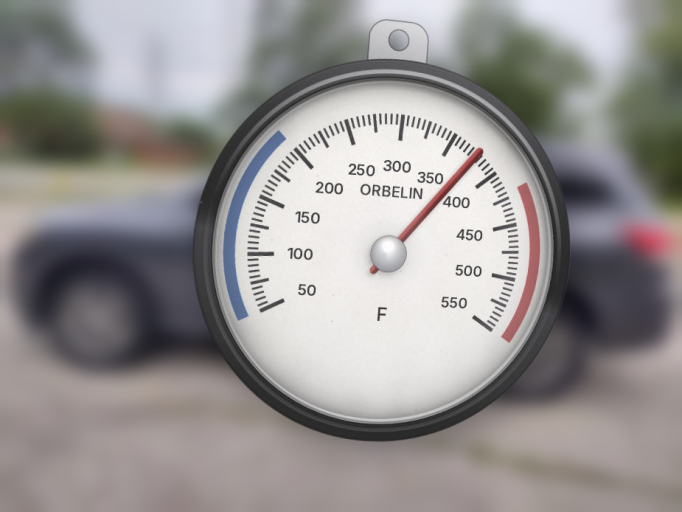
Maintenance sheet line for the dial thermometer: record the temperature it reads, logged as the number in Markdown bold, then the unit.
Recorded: **375** °F
